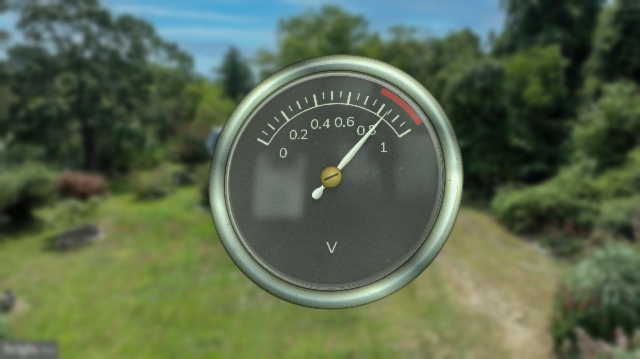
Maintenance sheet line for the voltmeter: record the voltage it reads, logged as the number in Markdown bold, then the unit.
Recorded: **0.85** V
